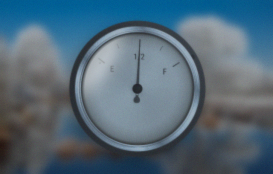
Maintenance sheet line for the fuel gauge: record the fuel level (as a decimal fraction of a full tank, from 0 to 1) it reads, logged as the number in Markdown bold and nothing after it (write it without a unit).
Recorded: **0.5**
